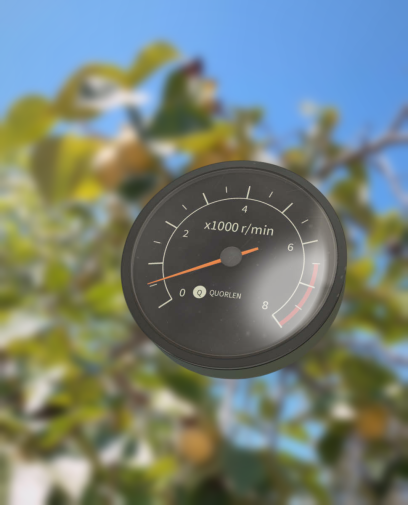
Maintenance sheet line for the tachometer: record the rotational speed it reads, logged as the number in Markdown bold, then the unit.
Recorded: **500** rpm
